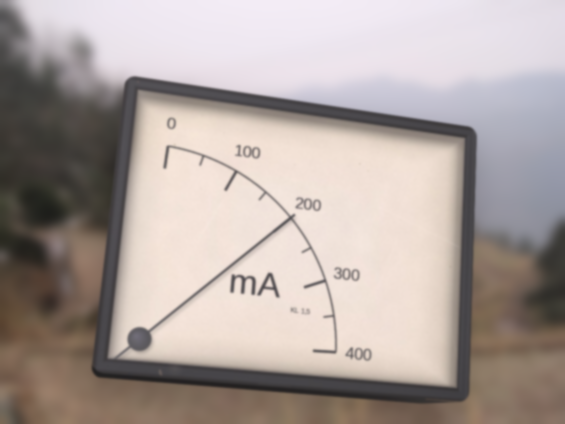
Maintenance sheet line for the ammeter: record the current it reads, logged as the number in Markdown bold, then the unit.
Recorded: **200** mA
